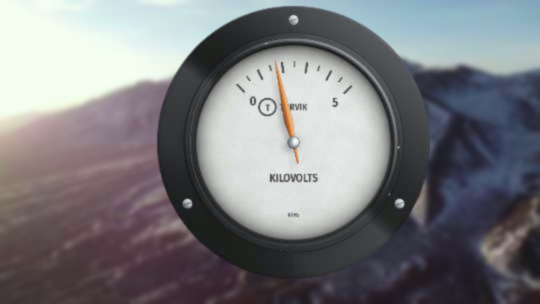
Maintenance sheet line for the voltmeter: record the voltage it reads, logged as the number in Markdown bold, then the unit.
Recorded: **1.75** kV
